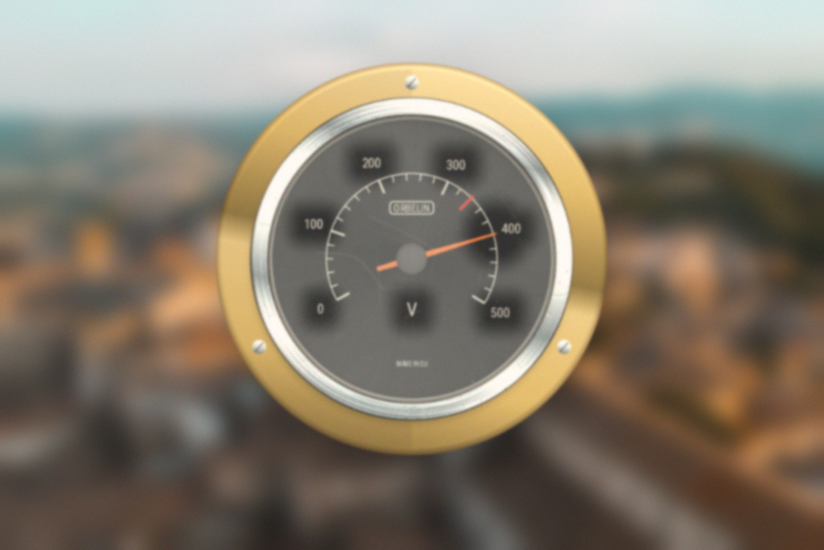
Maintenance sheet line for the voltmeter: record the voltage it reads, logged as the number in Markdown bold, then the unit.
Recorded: **400** V
